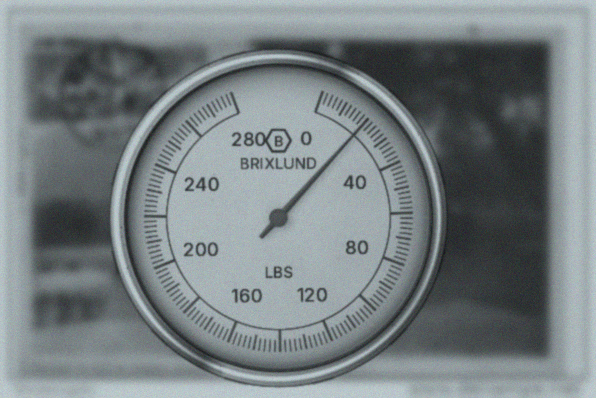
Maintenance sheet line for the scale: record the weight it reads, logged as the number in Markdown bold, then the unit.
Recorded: **20** lb
